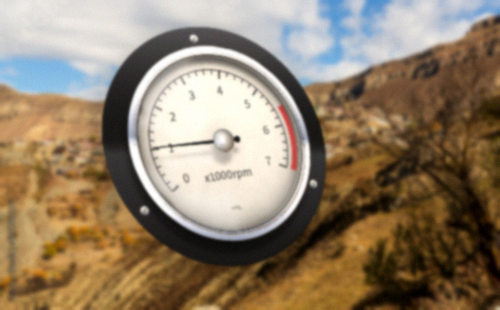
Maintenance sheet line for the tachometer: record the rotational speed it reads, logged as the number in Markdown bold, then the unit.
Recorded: **1000** rpm
